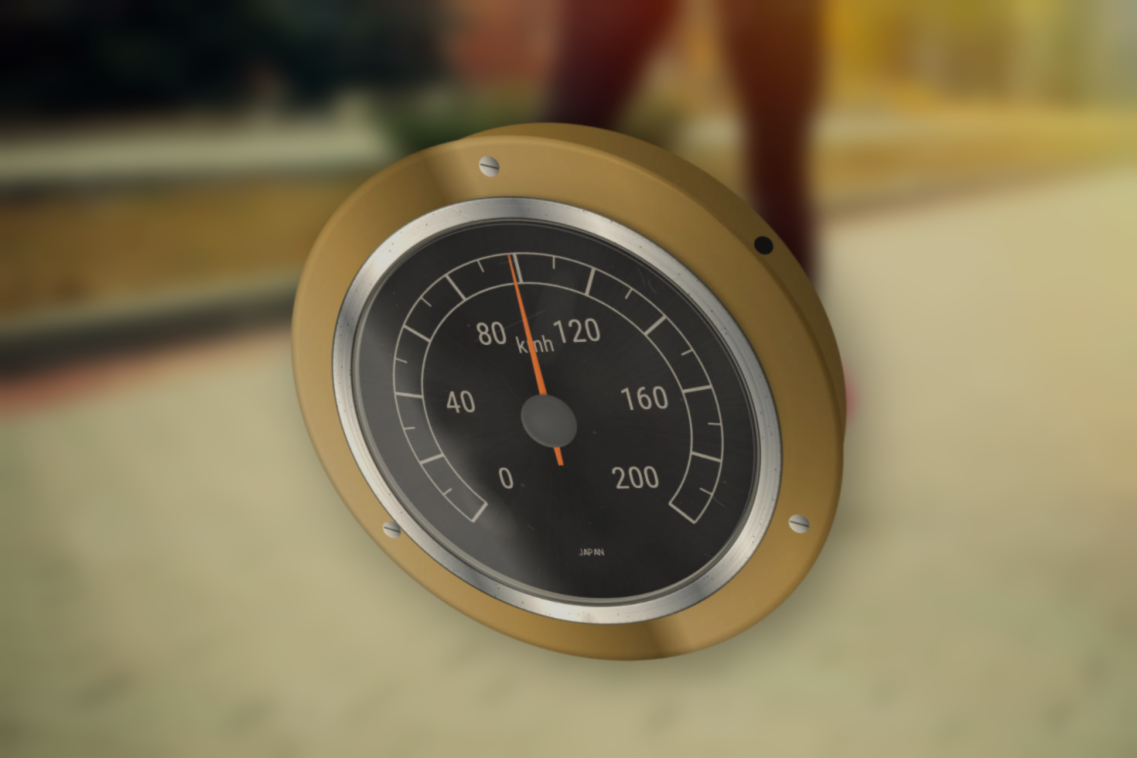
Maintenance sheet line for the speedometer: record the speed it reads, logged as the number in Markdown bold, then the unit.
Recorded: **100** km/h
